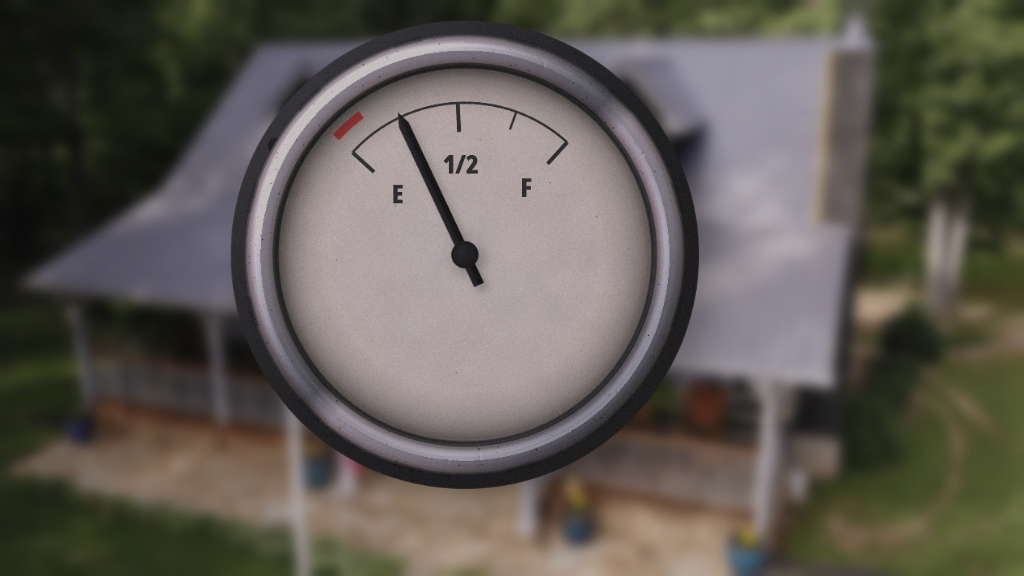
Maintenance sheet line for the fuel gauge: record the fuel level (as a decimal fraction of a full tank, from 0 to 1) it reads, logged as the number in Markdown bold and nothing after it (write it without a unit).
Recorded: **0.25**
